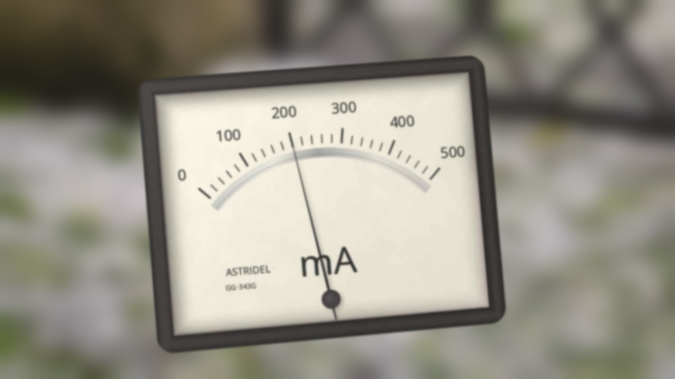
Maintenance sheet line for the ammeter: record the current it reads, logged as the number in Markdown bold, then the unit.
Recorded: **200** mA
